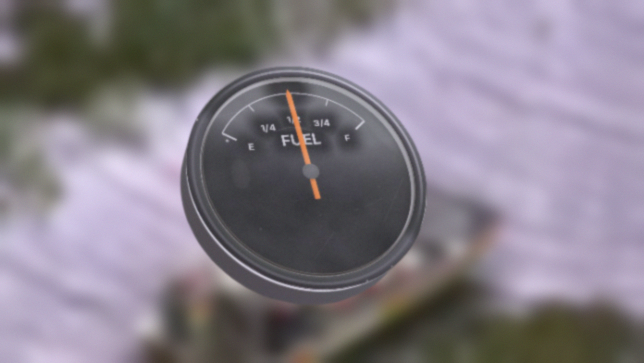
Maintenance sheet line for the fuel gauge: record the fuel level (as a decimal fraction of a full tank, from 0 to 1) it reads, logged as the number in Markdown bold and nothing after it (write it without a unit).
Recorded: **0.5**
